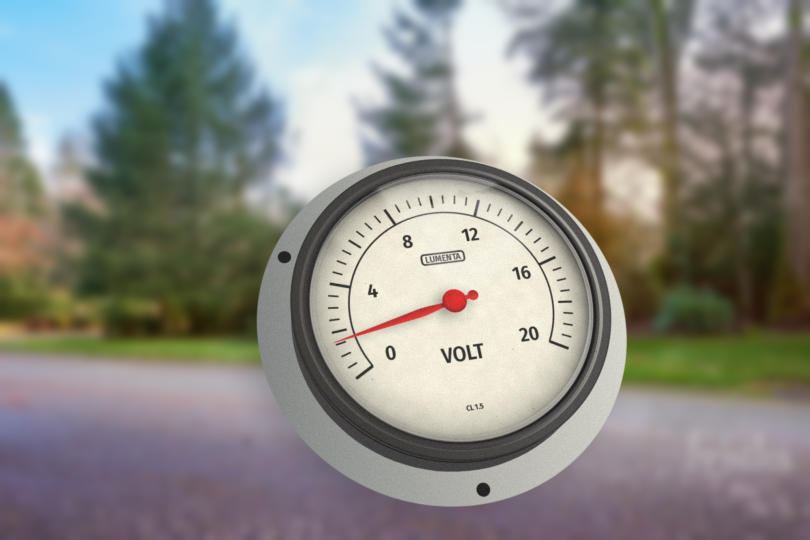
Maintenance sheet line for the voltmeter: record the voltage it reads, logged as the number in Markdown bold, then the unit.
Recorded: **1.5** V
